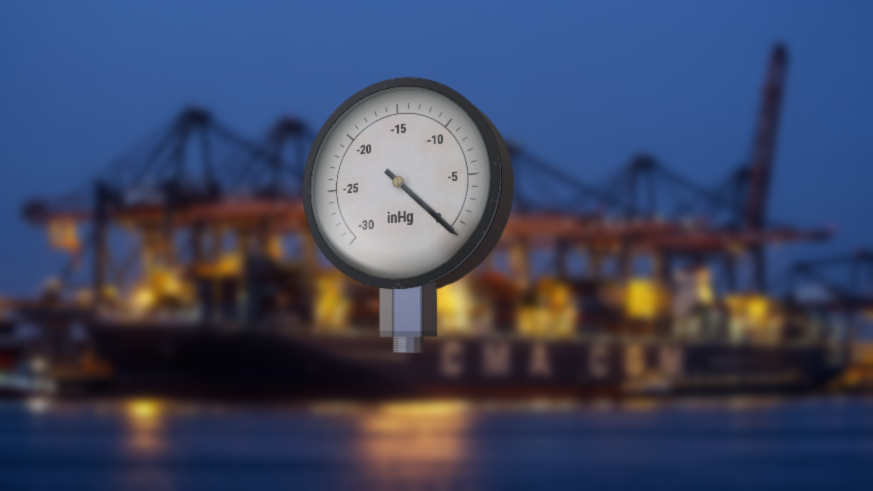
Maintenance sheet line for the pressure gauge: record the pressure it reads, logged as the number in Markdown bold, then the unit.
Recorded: **0** inHg
